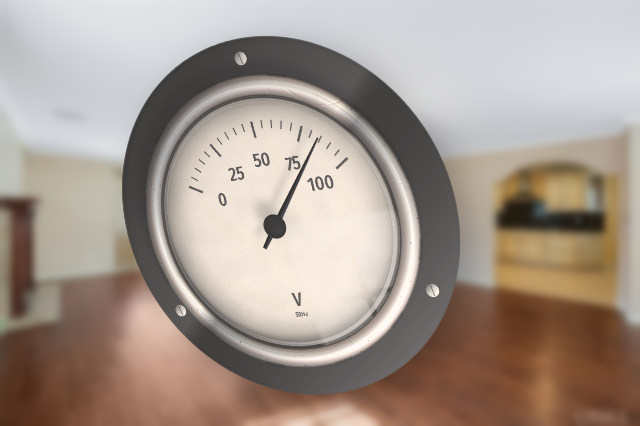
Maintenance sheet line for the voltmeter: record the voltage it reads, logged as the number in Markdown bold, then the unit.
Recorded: **85** V
